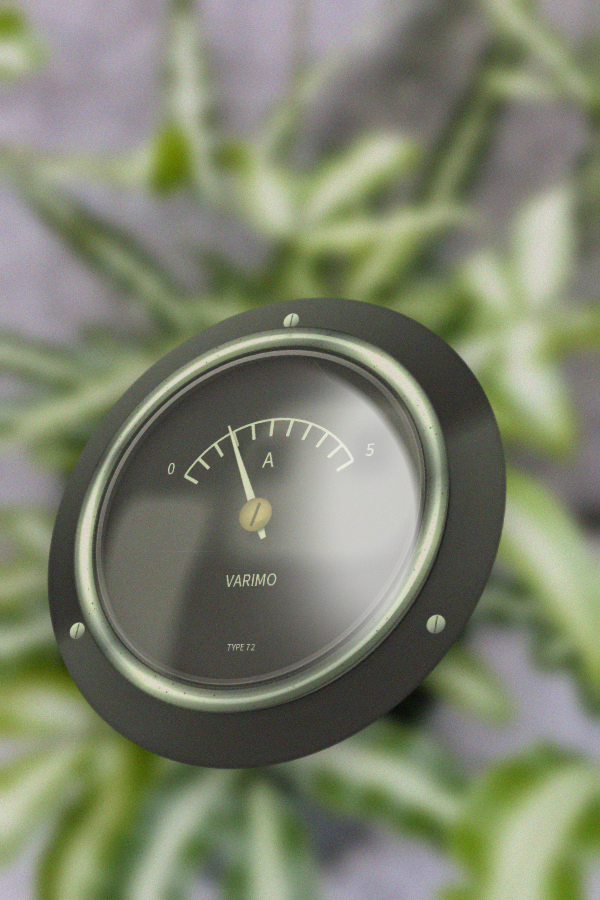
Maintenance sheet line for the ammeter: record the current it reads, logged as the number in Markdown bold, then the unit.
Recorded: **1.5** A
